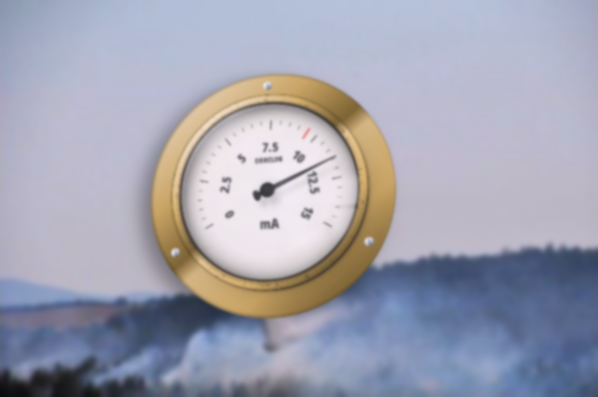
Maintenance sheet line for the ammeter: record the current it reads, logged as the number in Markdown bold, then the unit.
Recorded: **11.5** mA
